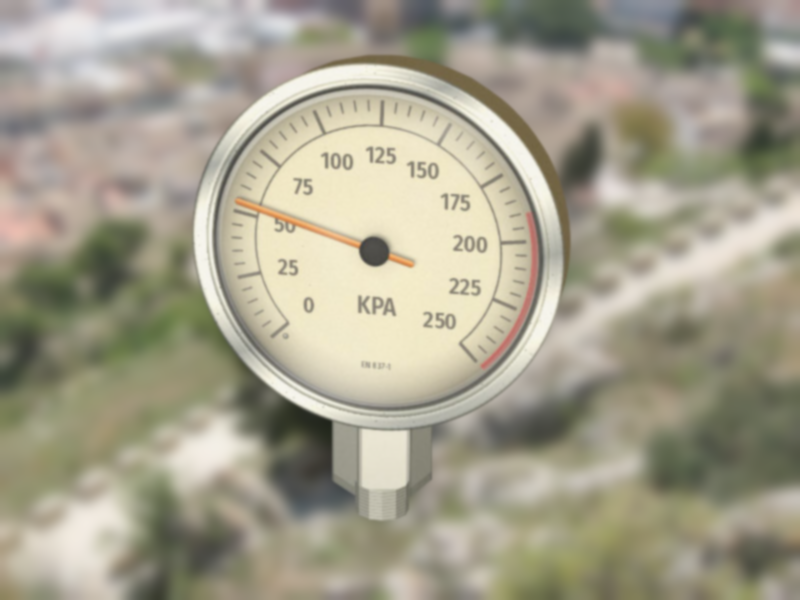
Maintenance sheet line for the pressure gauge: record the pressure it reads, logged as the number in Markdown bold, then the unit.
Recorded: **55** kPa
